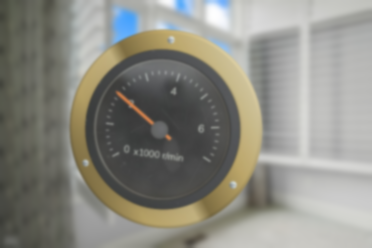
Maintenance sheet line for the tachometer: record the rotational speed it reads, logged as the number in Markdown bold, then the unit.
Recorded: **2000** rpm
